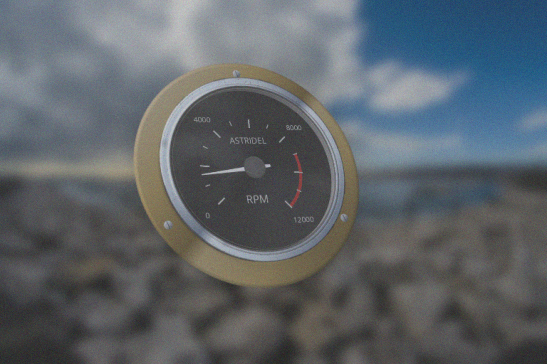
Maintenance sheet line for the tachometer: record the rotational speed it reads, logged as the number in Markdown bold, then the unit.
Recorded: **1500** rpm
